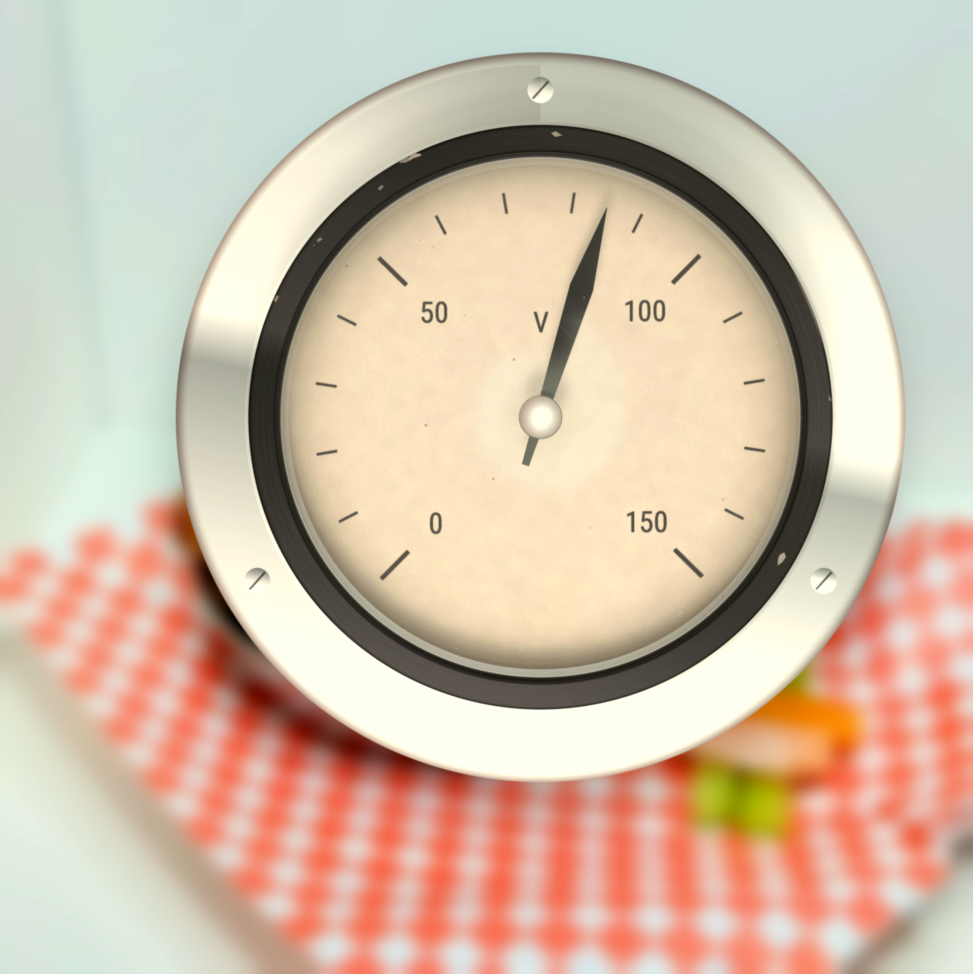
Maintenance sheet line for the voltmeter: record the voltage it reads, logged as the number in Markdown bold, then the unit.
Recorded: **85** V
